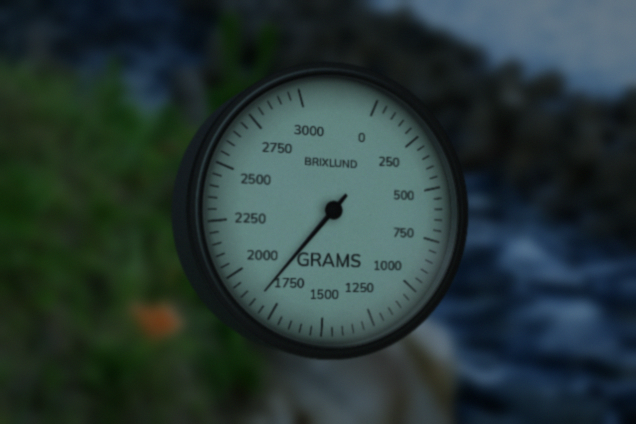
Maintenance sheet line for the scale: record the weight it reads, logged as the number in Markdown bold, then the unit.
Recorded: **1850** g
